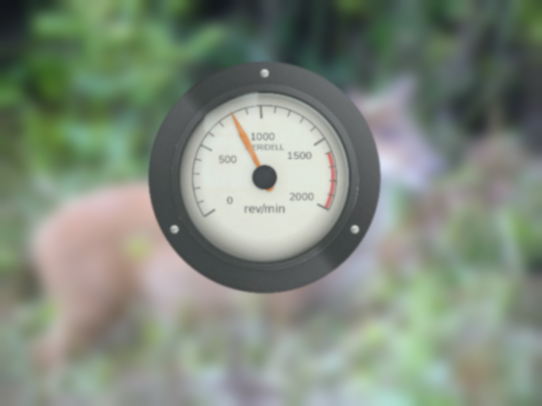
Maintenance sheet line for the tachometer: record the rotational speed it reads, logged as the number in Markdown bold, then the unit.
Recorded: **800** rpm
